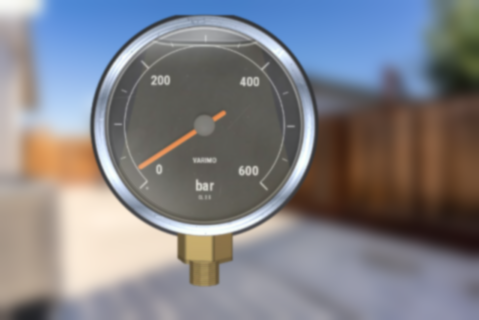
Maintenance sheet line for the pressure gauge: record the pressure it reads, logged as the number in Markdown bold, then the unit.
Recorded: **25** bar
